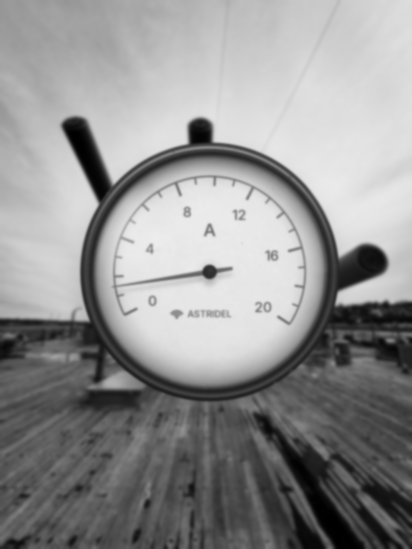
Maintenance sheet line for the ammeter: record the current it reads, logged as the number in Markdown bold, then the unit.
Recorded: **1.5** A
